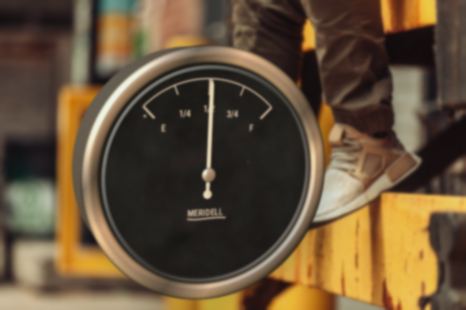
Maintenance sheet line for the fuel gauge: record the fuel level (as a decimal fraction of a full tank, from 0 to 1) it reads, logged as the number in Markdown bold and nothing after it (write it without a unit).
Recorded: **0.5**
